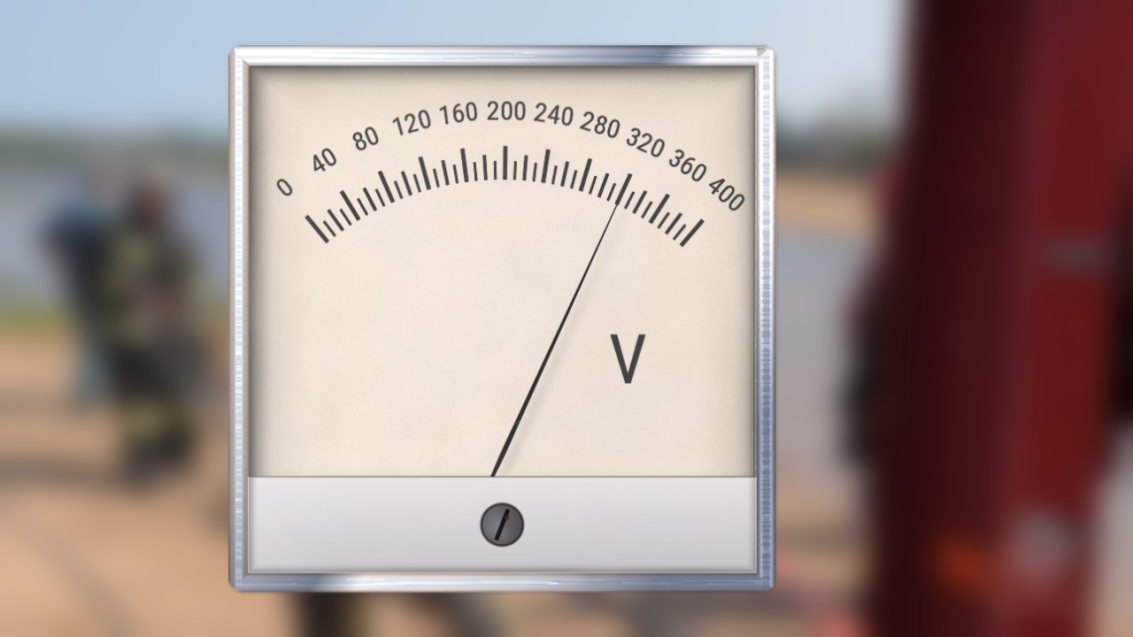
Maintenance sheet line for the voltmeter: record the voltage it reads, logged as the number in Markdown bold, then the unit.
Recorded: **320** V
